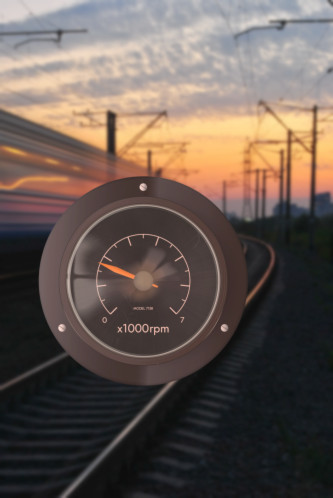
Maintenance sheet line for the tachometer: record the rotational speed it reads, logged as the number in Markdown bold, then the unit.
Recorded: **1750** rpm
